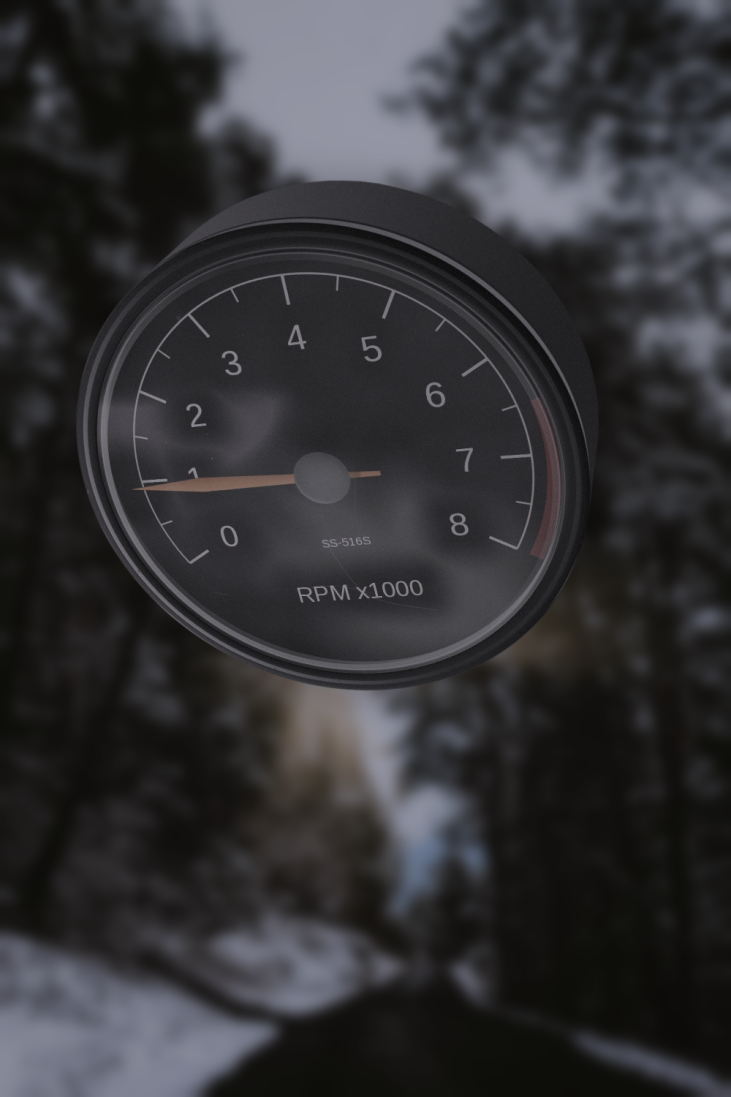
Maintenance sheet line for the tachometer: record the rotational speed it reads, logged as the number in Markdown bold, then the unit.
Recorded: **1000** rpm
